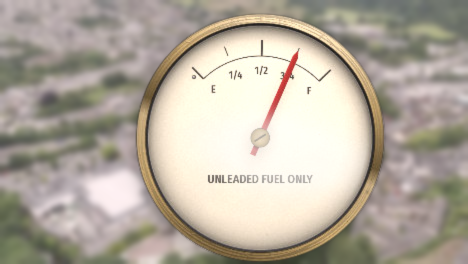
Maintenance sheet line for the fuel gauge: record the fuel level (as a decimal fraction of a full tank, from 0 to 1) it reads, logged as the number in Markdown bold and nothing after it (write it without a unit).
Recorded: **0.75**
